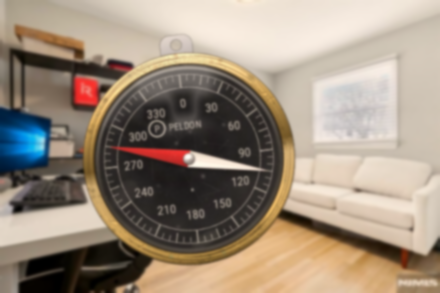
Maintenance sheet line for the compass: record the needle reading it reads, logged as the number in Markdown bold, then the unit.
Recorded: **285** °
